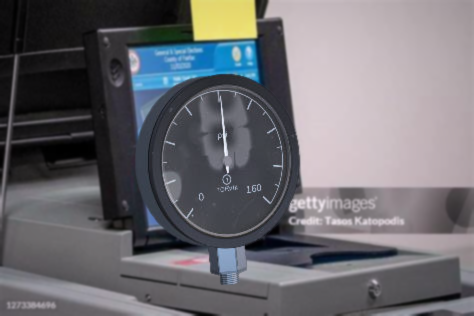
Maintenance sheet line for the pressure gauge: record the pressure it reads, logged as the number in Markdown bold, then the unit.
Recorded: **80** psi
